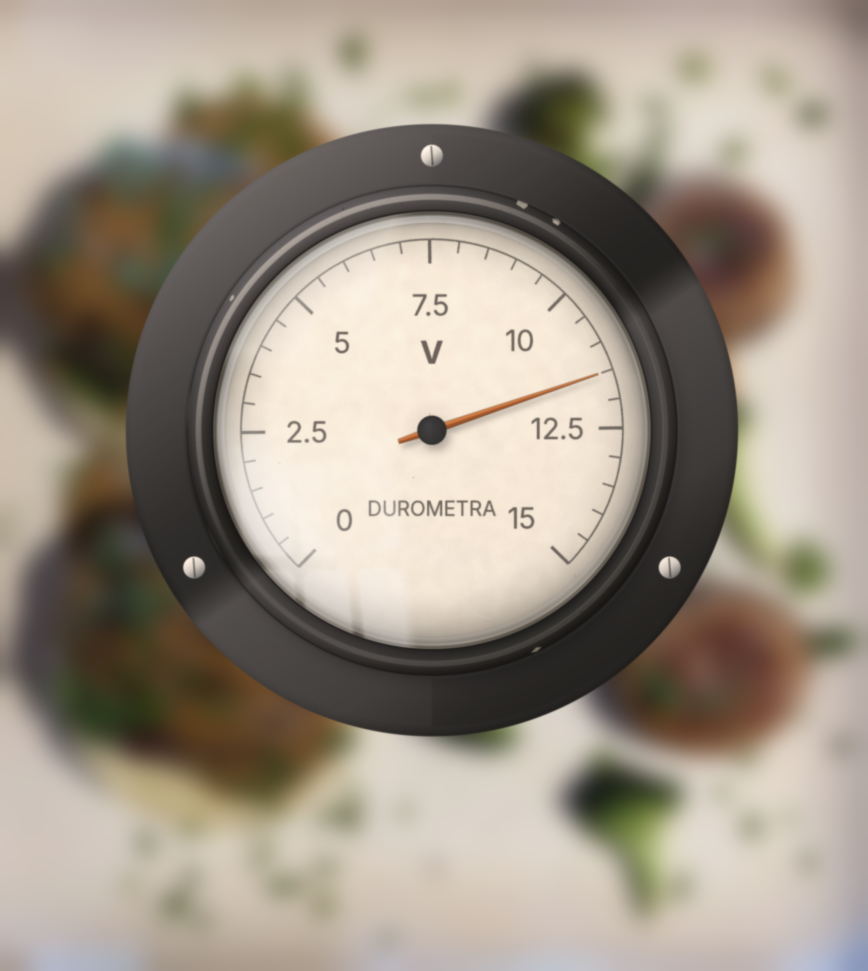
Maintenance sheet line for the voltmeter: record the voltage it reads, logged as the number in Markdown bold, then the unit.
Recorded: **11.5** V
